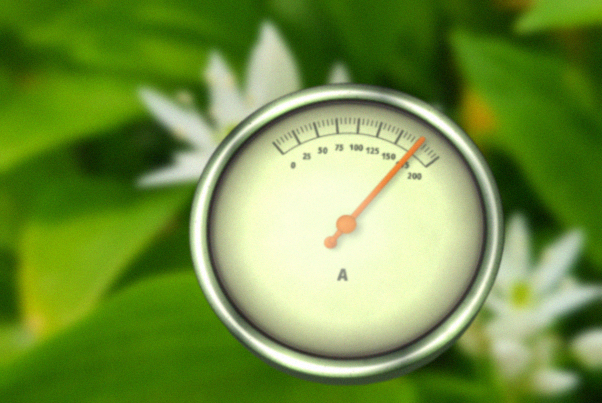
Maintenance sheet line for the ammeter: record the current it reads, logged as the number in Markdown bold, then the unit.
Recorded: **175** A
